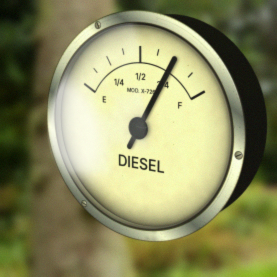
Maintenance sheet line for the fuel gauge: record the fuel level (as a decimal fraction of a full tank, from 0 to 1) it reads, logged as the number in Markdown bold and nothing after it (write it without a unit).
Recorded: **0.75**
